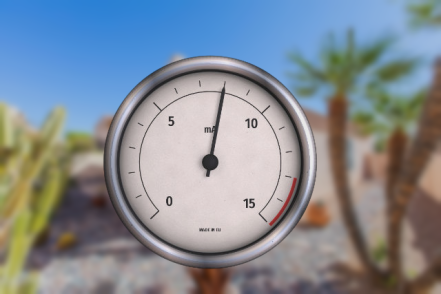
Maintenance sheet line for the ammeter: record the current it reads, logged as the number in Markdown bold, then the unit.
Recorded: **8** mA
